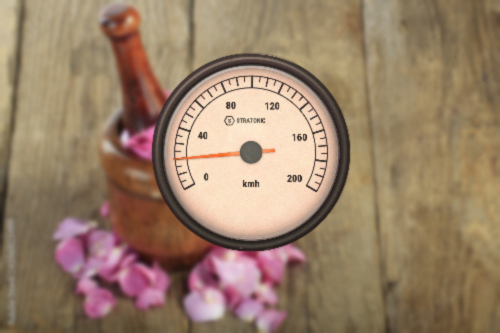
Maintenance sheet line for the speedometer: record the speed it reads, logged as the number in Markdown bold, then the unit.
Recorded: **20** km/h
